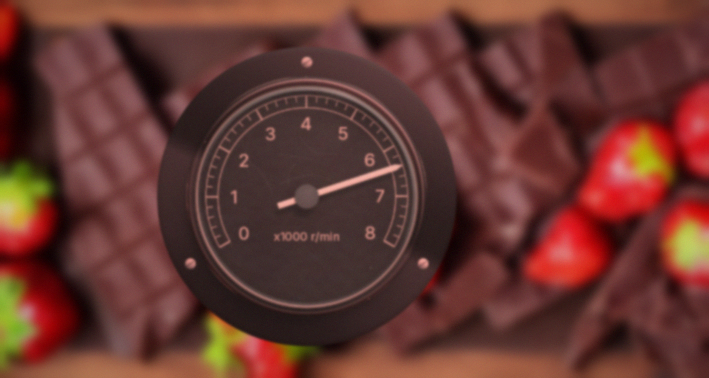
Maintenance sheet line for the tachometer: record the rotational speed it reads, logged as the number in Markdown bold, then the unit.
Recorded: **6400** rpm
